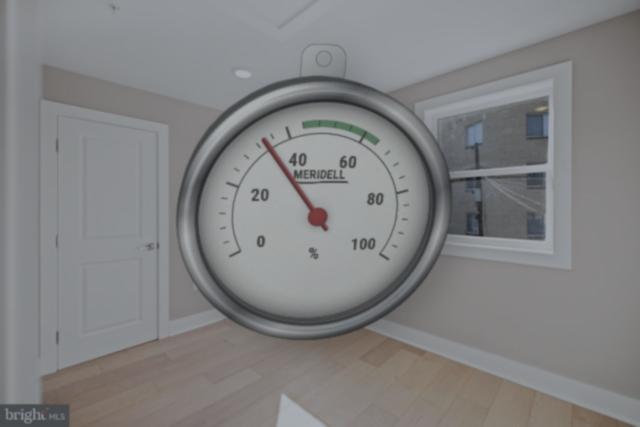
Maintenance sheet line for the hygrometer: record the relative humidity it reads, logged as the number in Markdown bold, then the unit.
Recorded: **34** %
